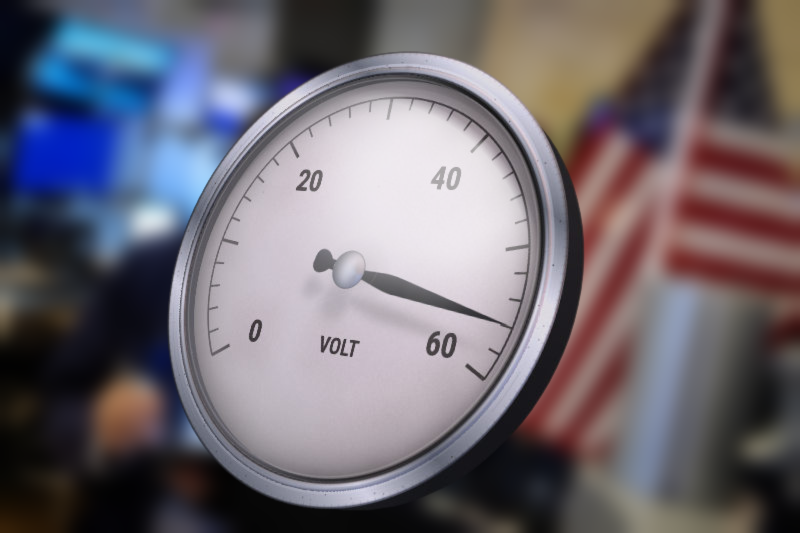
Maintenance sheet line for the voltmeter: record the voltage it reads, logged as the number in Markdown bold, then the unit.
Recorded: **56** V
